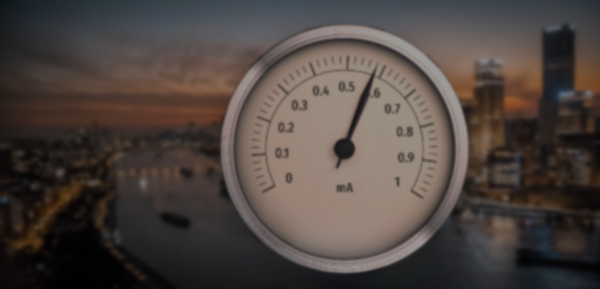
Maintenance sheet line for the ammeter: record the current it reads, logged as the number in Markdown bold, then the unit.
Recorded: **0.58** mA
